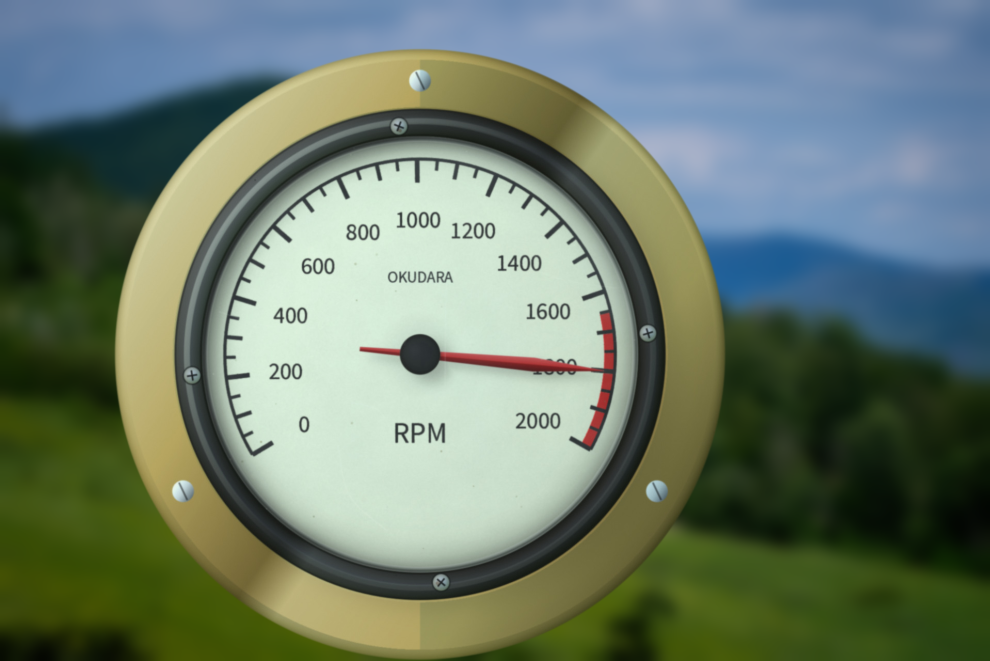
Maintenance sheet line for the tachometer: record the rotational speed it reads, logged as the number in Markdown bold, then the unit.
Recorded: **1800** rpm
